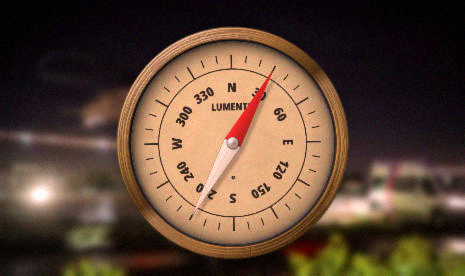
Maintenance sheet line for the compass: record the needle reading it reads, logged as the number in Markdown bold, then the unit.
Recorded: **30** °
